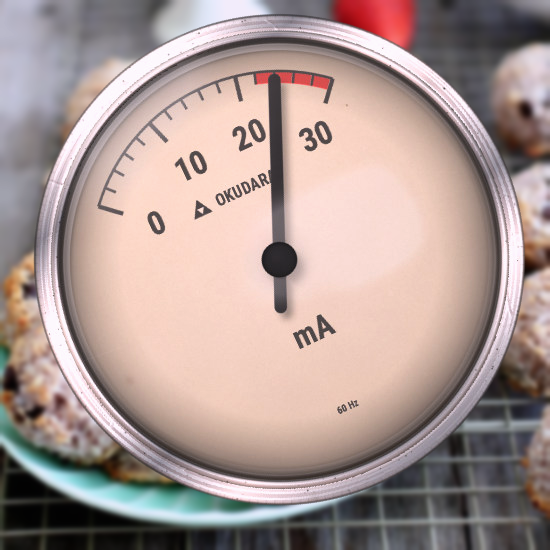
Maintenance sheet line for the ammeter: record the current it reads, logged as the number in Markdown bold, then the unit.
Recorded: **24** mA
